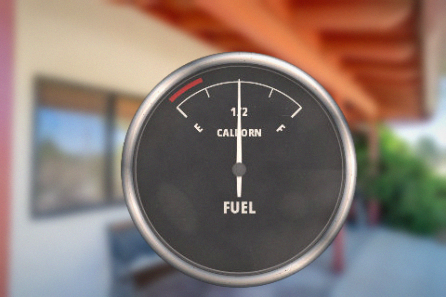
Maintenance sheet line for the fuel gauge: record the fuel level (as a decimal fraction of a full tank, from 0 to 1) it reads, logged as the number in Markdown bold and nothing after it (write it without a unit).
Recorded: **0.5**
